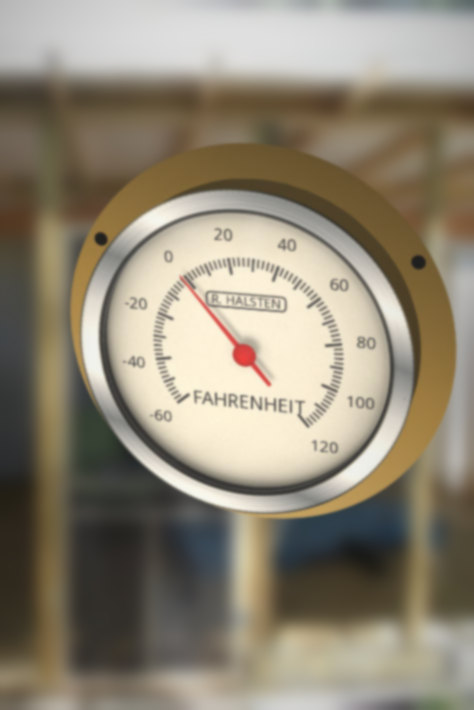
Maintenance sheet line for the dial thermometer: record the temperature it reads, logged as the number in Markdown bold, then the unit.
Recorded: **0** °F
